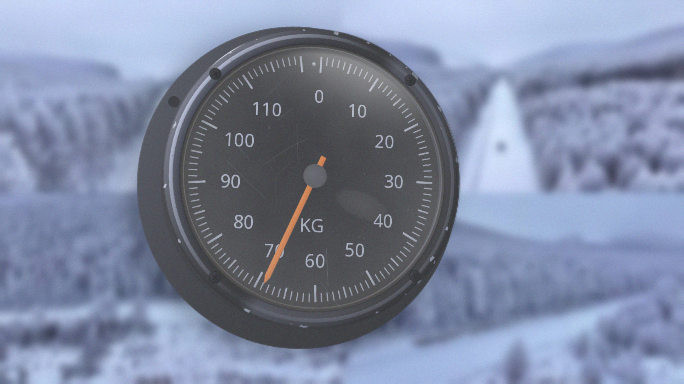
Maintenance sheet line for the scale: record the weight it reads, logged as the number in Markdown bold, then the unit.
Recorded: **69** kg
